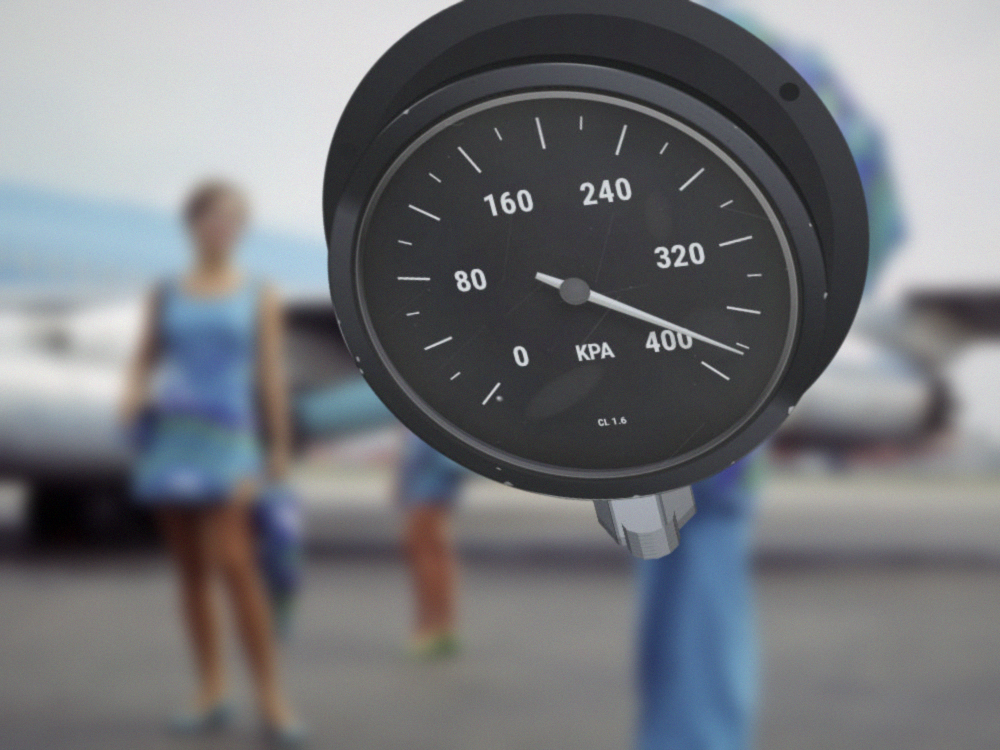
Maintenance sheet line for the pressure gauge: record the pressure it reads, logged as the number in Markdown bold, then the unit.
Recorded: **380** kPa
